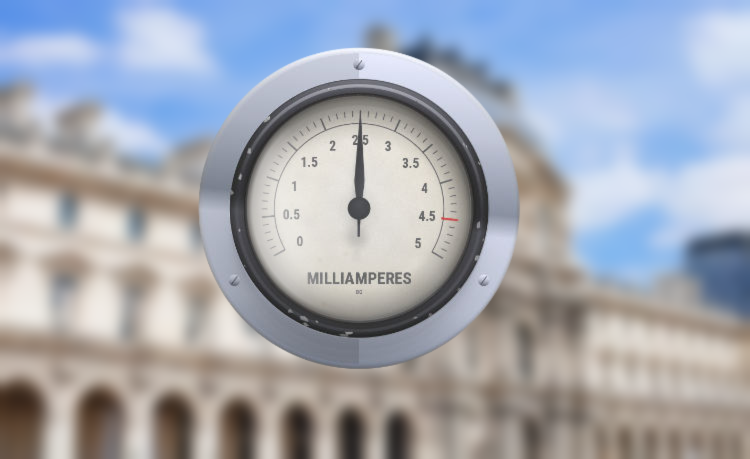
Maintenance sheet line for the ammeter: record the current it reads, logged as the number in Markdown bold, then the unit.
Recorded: **2.5** mA
